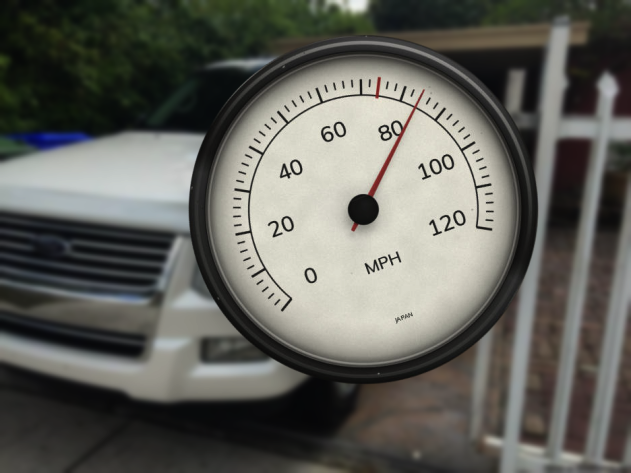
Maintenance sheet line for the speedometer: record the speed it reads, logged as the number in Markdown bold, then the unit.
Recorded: **84** mph
